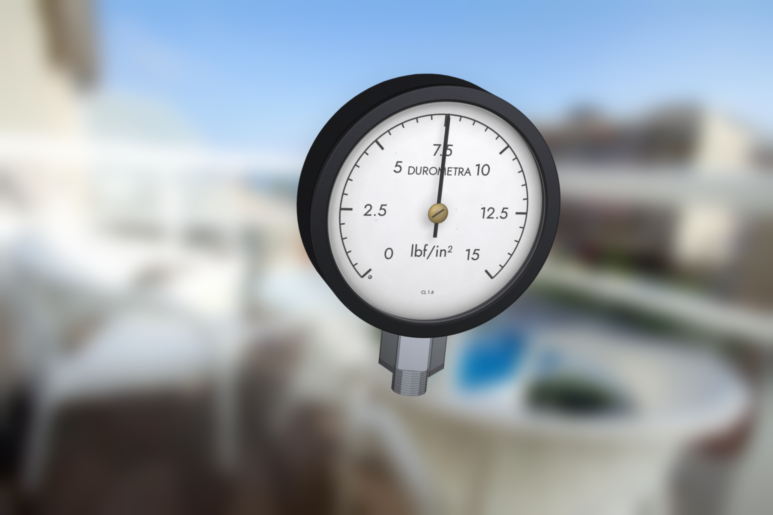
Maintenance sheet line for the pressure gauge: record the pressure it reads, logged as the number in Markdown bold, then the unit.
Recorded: **7.5** psi
